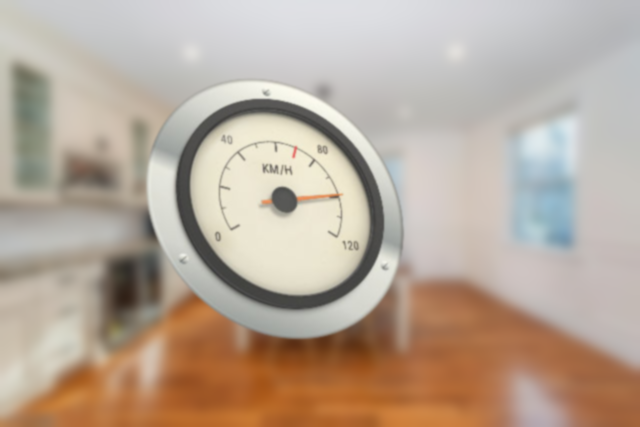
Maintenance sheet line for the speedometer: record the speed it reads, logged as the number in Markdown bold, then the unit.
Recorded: **100** km/h
